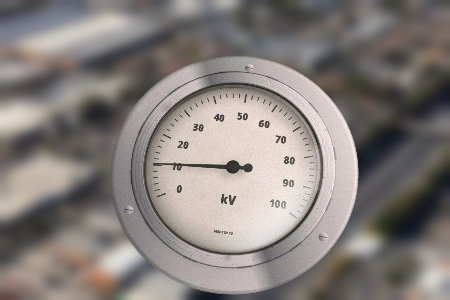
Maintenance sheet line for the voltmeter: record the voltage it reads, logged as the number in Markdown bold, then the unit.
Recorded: **10** kV
